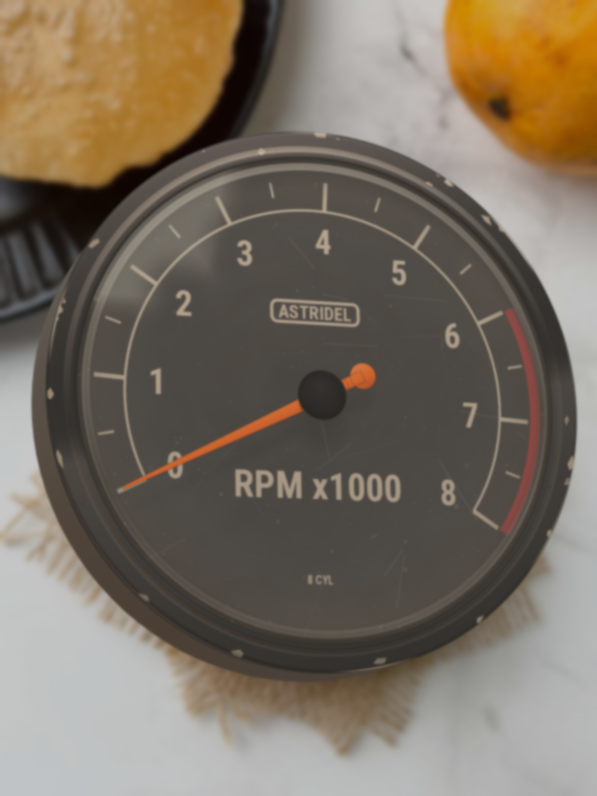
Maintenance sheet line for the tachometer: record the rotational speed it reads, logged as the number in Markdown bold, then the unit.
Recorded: **0** rpm
